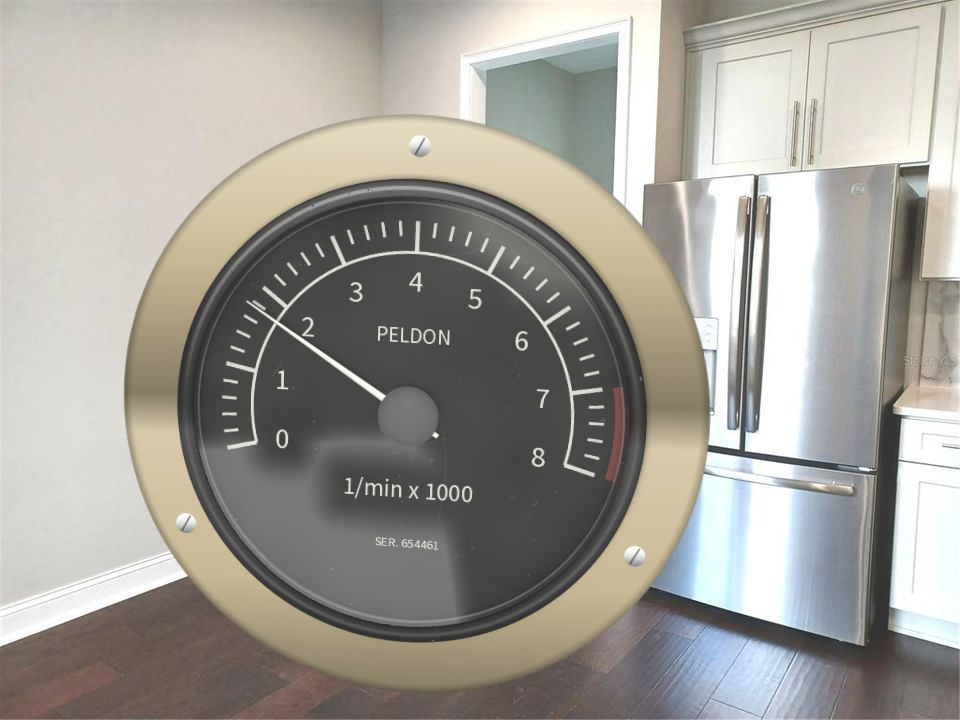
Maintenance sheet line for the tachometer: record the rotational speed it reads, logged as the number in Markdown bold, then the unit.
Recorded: **1800** rpm
